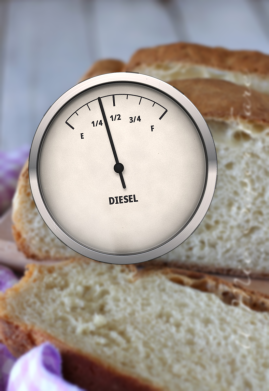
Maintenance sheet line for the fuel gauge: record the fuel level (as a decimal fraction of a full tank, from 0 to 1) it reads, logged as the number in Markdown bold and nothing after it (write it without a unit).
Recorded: **0.375**
